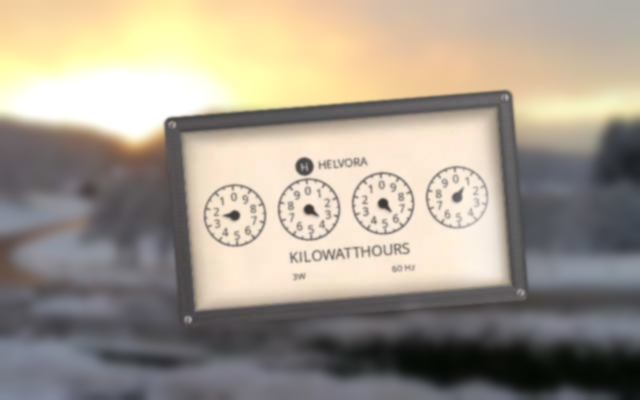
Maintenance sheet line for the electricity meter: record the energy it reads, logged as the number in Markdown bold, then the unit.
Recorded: **2361** kWh
